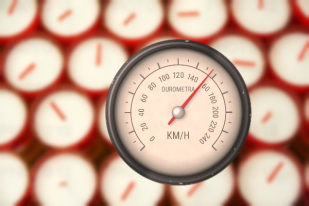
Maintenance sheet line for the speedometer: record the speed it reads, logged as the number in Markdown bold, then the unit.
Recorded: **155** km/h
